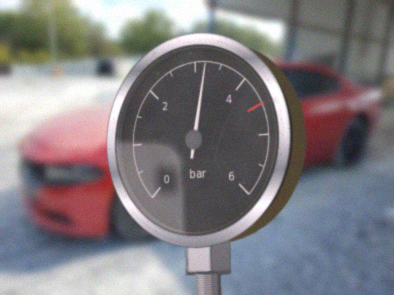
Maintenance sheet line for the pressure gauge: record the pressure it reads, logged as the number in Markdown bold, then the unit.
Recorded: **3.25** bar
